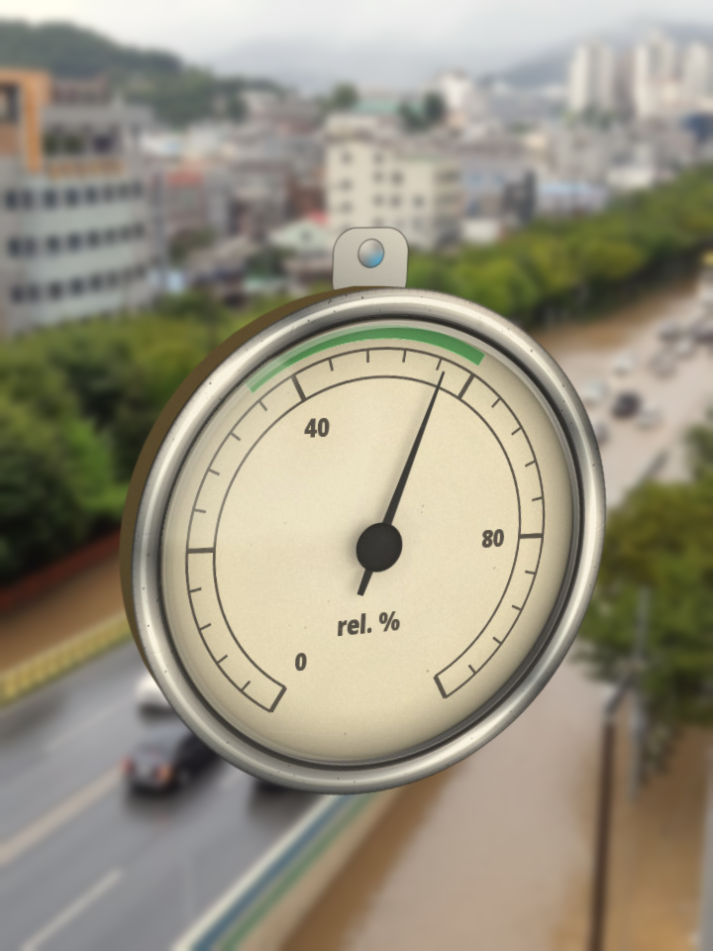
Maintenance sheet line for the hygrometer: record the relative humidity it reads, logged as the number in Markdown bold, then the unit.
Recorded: **56** %
